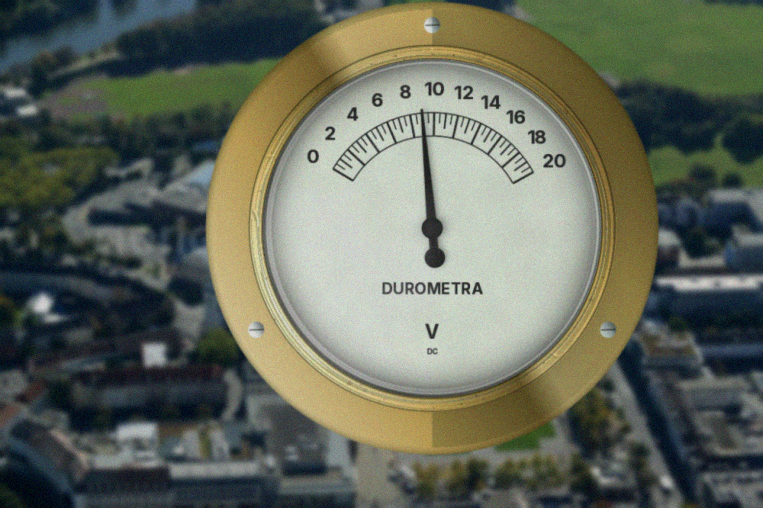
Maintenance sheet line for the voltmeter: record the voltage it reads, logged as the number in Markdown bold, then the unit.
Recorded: **9** V
